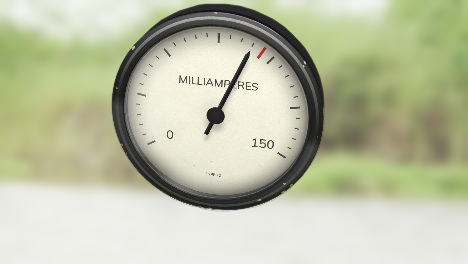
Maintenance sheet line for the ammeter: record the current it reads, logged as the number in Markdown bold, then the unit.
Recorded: **90** mA
